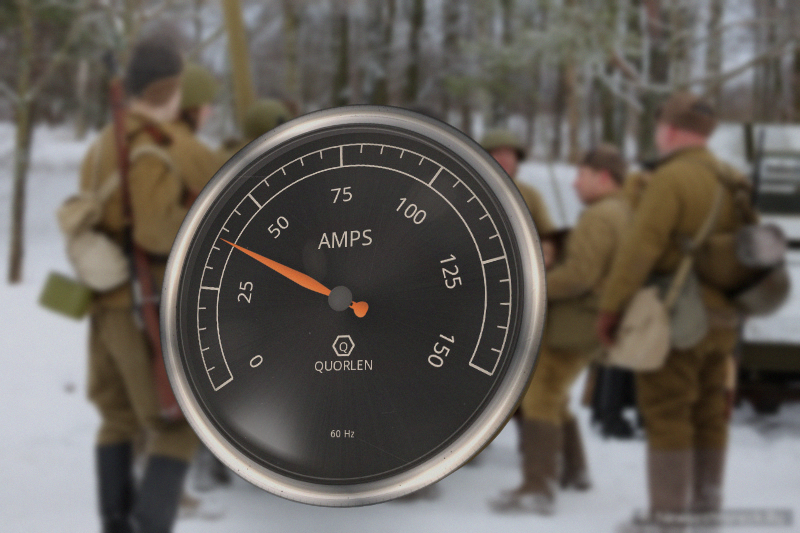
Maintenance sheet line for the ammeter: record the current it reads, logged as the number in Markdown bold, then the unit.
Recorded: **37.5** A
